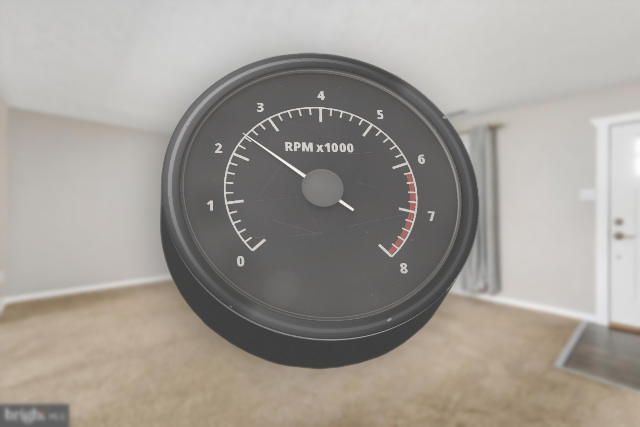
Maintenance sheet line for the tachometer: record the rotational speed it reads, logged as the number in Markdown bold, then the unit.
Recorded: **2400** rpm
